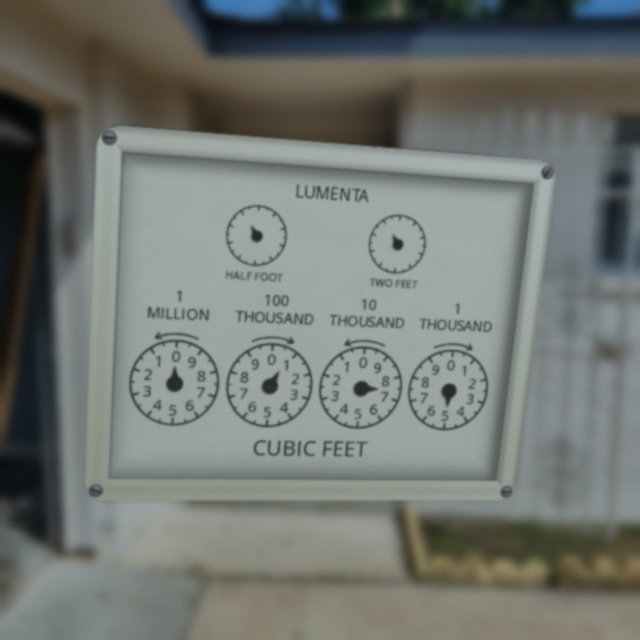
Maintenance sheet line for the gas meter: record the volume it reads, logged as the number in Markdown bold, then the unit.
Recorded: **7500** ft³
